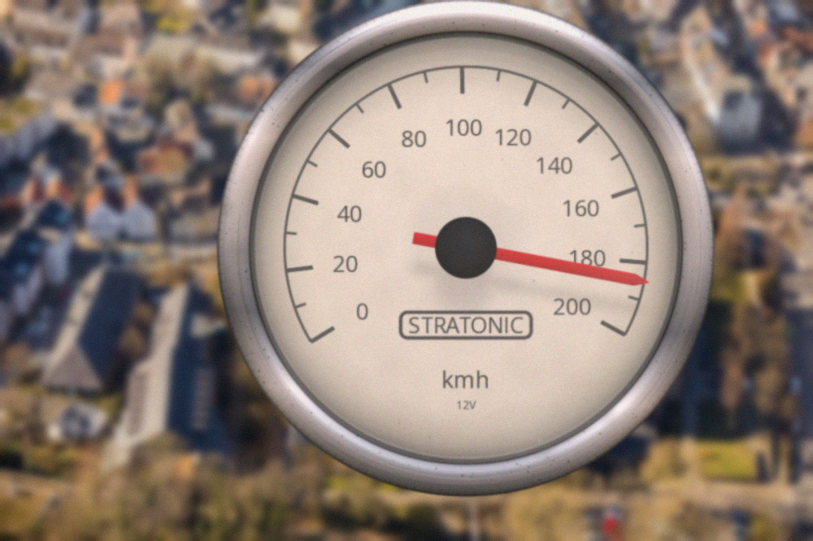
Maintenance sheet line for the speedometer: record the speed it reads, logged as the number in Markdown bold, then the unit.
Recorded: **185** km/h
